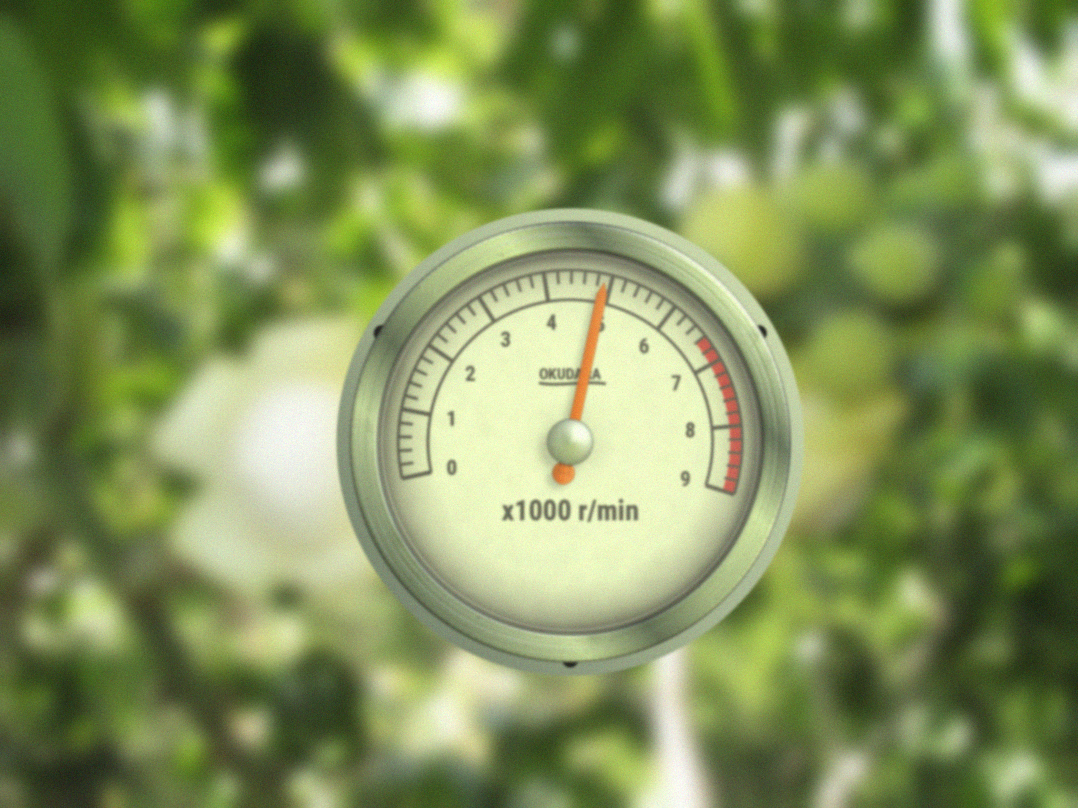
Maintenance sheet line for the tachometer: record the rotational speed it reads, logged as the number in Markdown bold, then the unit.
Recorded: **4900** rpm
